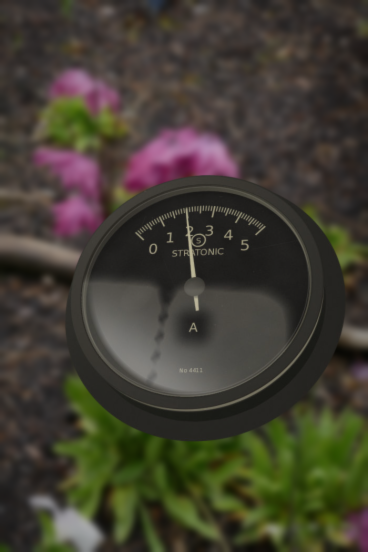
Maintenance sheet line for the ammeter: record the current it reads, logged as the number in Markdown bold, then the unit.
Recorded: **2** A
